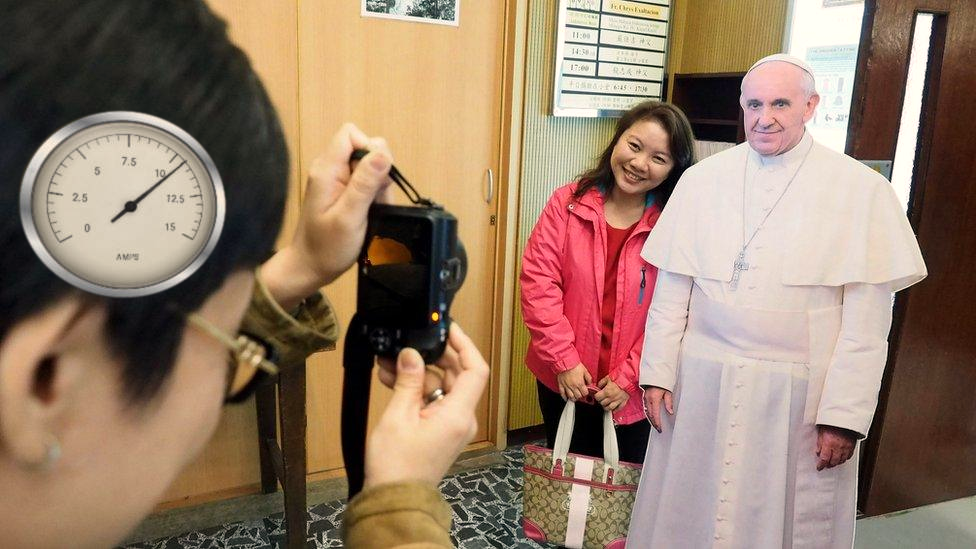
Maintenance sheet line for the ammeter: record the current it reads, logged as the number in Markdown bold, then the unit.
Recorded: **10.5** A
